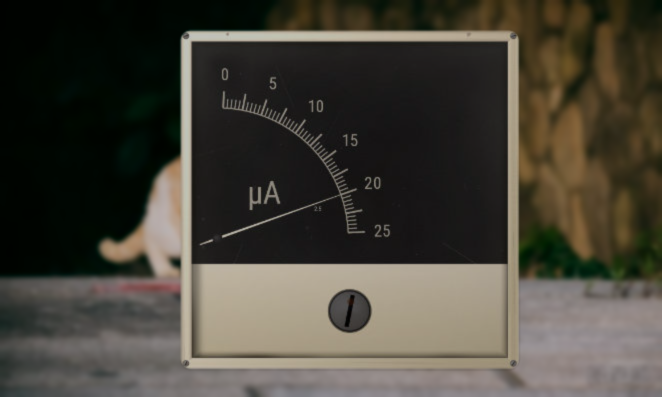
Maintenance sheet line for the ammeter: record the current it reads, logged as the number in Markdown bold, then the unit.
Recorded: **20** µA
